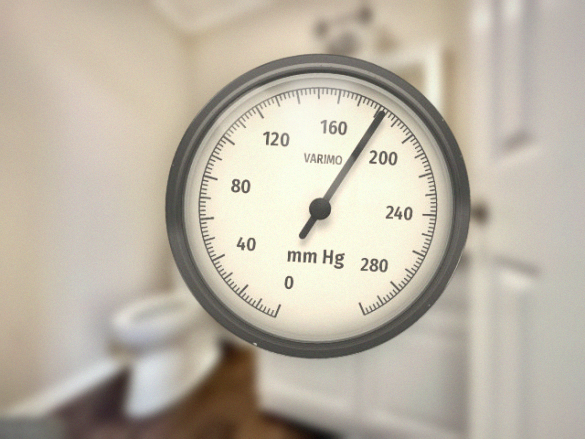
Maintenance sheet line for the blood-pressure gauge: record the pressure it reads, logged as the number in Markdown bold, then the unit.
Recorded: **182** mmHg
